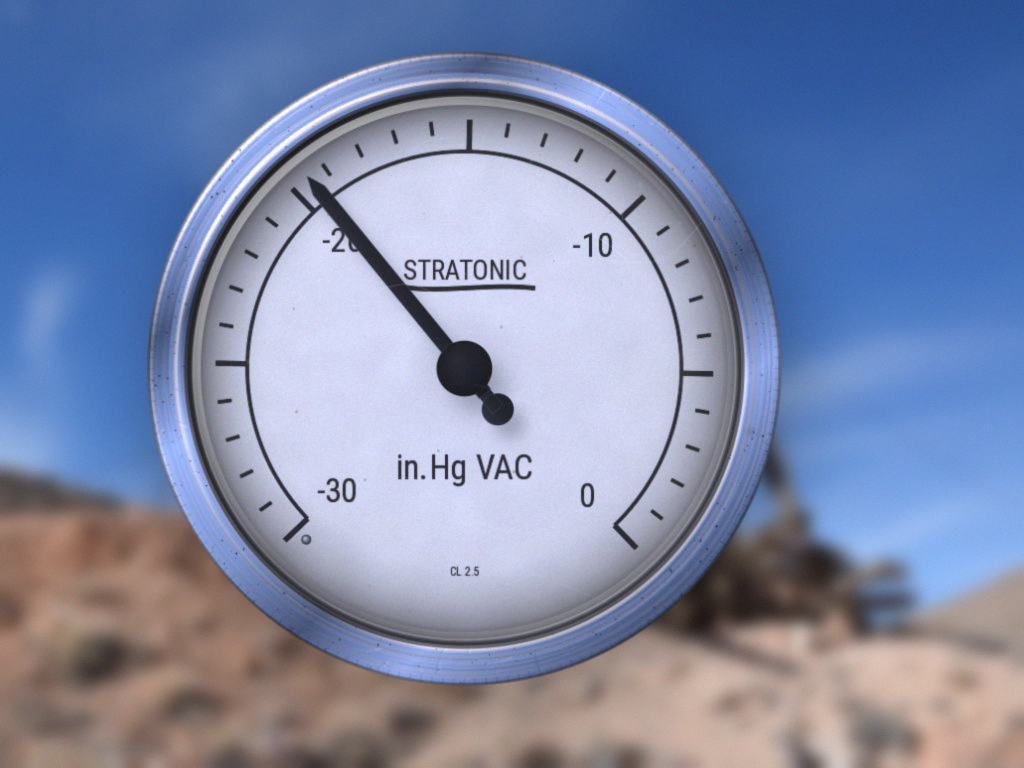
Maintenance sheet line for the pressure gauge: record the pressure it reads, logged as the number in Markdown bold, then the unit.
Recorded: **-19.5** inHg
